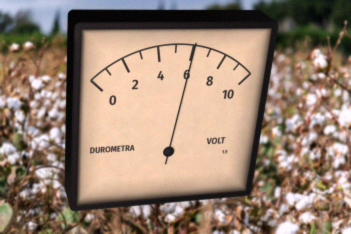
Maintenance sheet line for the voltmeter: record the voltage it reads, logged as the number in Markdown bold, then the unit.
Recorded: **6** V
